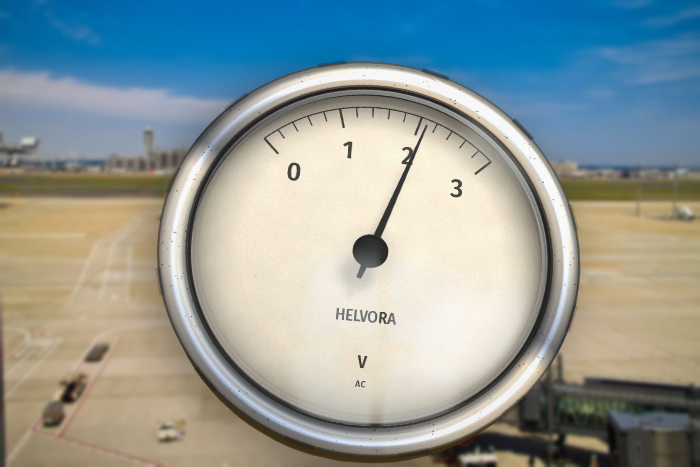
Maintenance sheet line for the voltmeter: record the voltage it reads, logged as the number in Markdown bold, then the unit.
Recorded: **2.1** V
